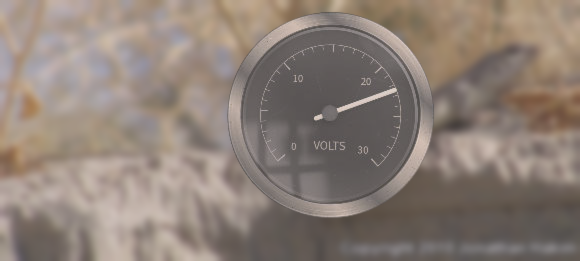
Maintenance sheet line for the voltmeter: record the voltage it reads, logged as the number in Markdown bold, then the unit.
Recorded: **22.5** V
